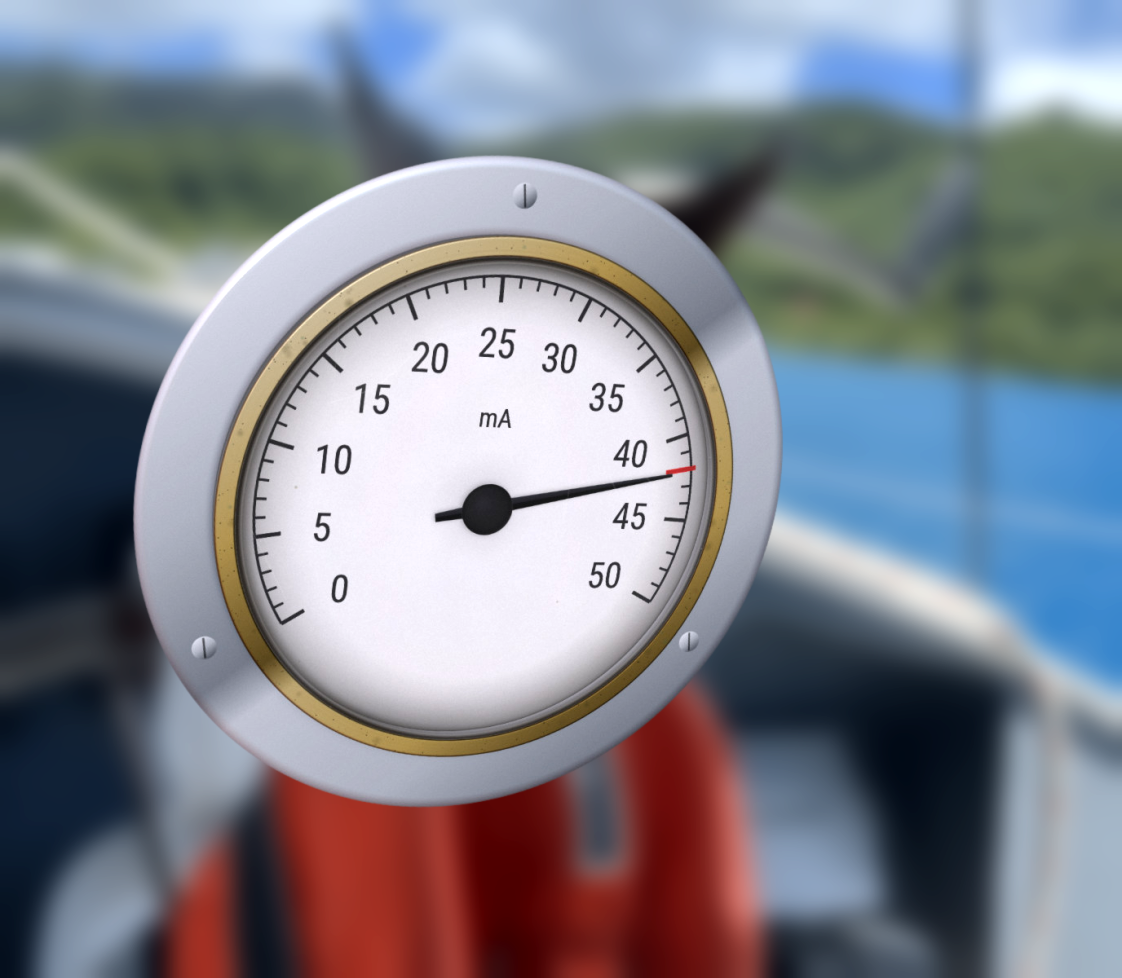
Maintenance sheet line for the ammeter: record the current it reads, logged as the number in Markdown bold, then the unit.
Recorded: **42** mA
